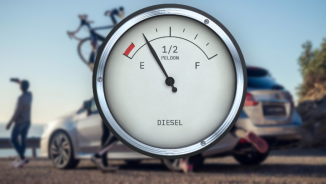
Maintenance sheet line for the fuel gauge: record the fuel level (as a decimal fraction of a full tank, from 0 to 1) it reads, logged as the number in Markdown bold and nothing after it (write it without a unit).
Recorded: **0.25**
